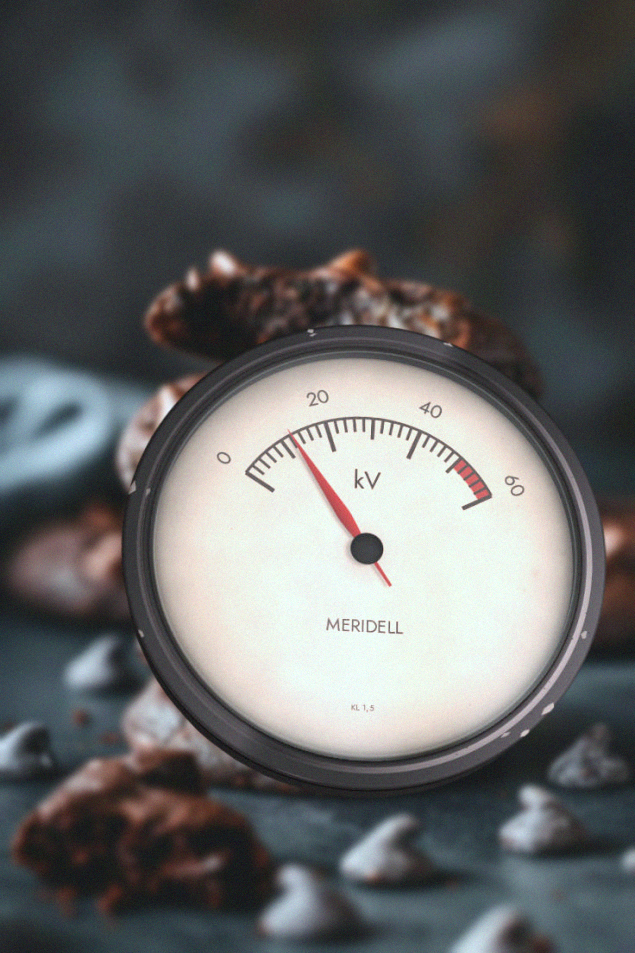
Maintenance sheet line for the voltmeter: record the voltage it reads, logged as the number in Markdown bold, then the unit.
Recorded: **12** kV
